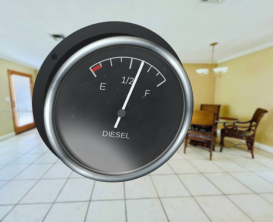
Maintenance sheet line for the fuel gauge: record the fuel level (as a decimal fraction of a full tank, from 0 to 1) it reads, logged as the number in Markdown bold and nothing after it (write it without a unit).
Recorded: **0.625**
